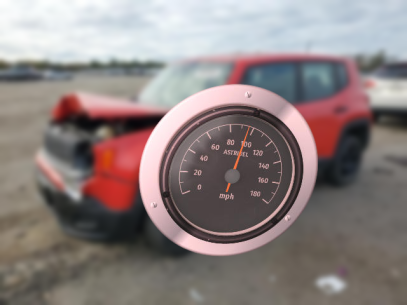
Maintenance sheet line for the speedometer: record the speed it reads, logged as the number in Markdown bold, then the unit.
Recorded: **95** mph
